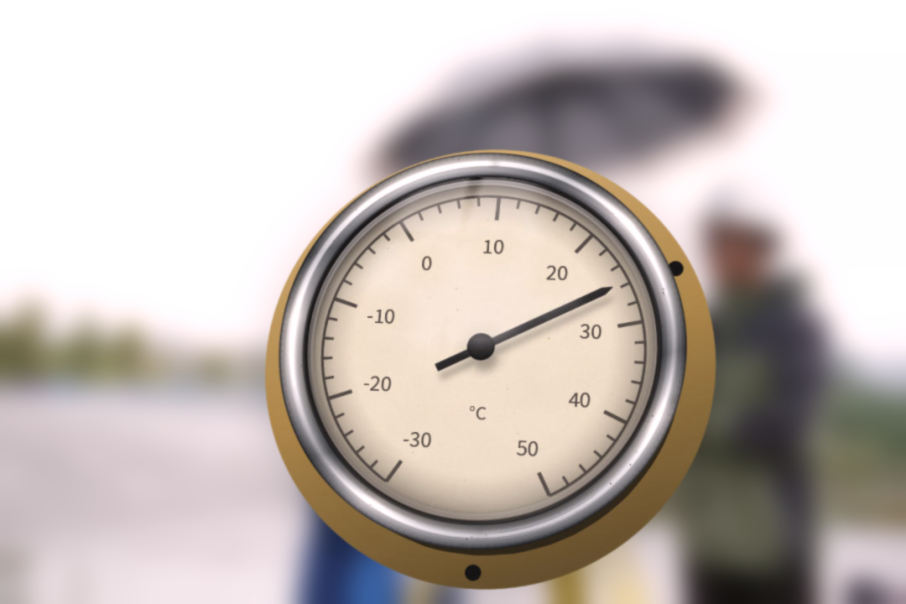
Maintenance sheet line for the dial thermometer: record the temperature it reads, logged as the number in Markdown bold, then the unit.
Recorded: **26** °C
